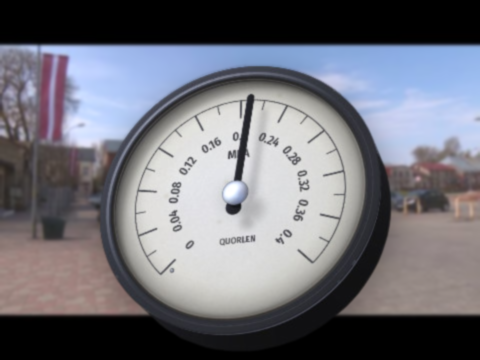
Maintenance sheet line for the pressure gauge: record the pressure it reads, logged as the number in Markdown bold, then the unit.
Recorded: **0.21** MPa
